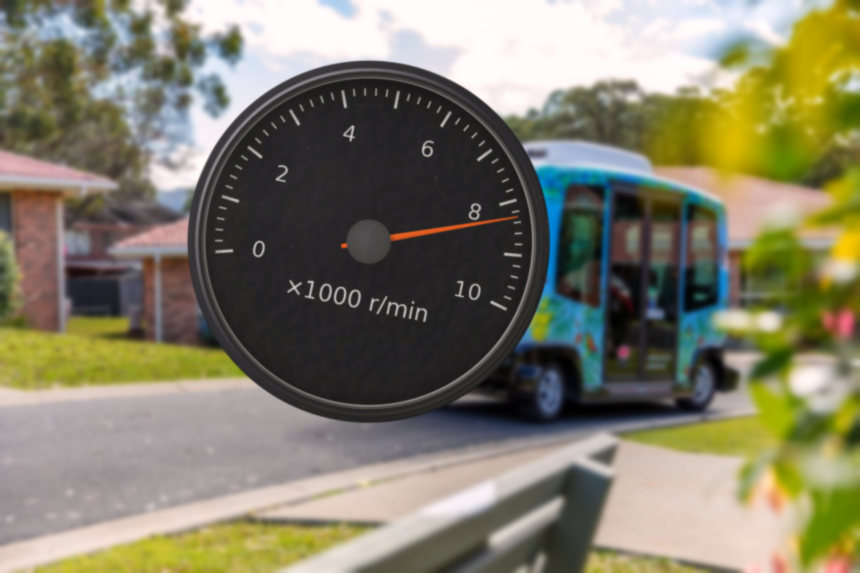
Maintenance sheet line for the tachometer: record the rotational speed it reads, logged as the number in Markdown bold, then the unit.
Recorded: **8300** rpm
